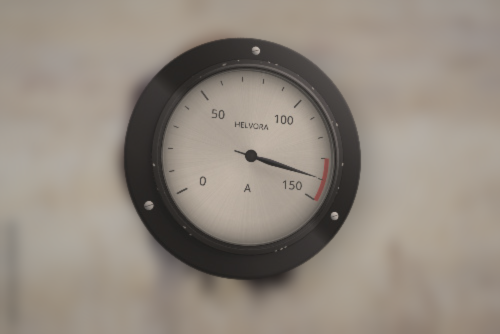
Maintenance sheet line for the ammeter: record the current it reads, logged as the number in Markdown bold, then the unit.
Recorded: **140** A
